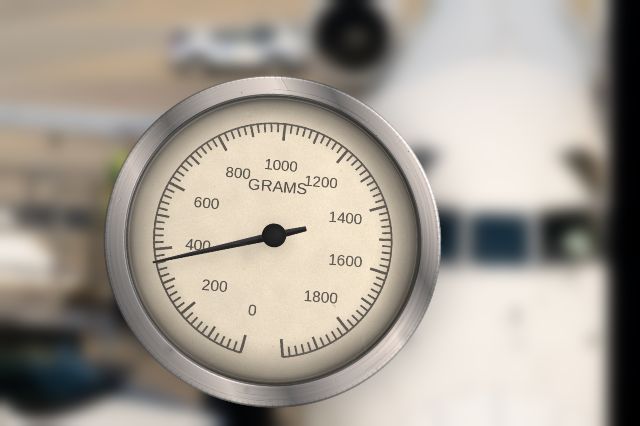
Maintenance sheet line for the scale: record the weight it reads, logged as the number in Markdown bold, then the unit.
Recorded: **360** g
